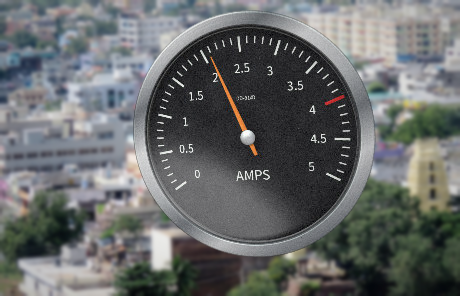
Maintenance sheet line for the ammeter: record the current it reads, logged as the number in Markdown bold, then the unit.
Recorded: **2.1** A
